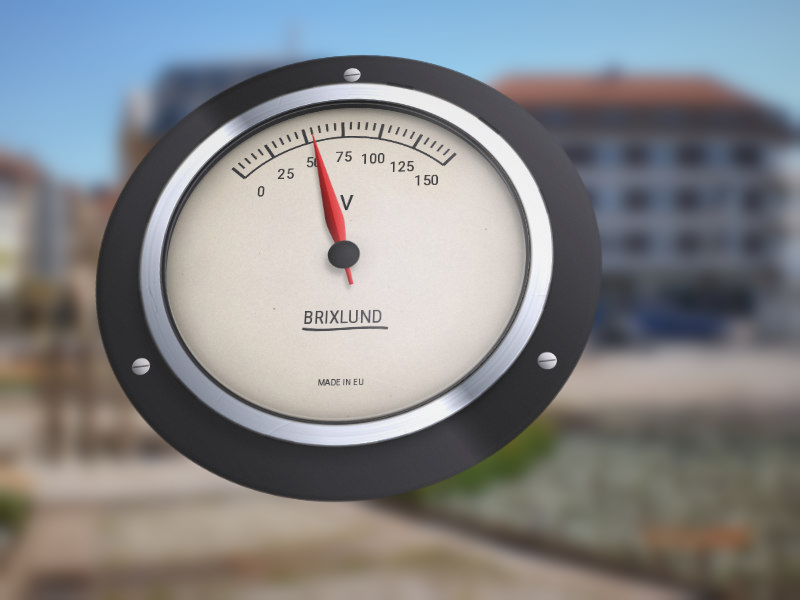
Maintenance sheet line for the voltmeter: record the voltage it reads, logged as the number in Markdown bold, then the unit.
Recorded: **55** V
